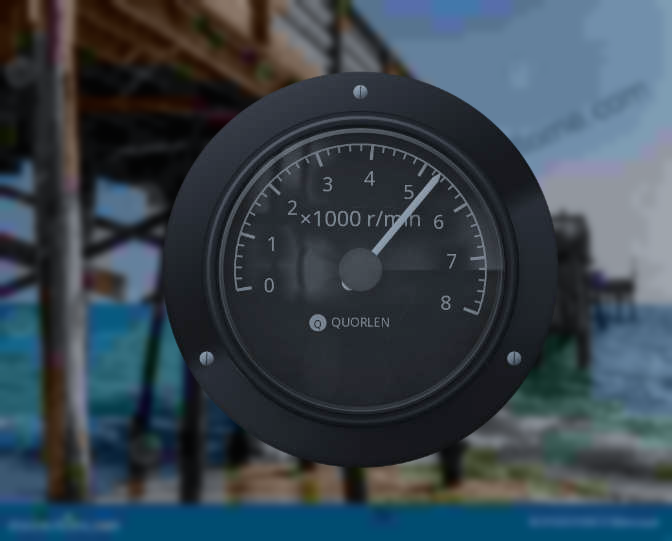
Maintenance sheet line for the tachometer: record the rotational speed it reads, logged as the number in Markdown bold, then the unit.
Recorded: **5300** rpm
